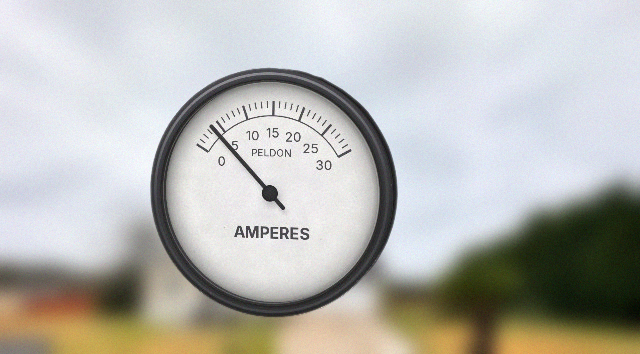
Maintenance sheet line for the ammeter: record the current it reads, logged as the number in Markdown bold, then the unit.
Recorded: **4** A
